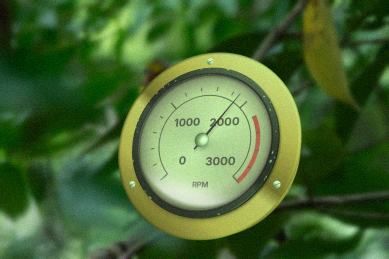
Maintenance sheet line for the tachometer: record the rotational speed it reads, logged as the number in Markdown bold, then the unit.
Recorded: **1900** rpm
